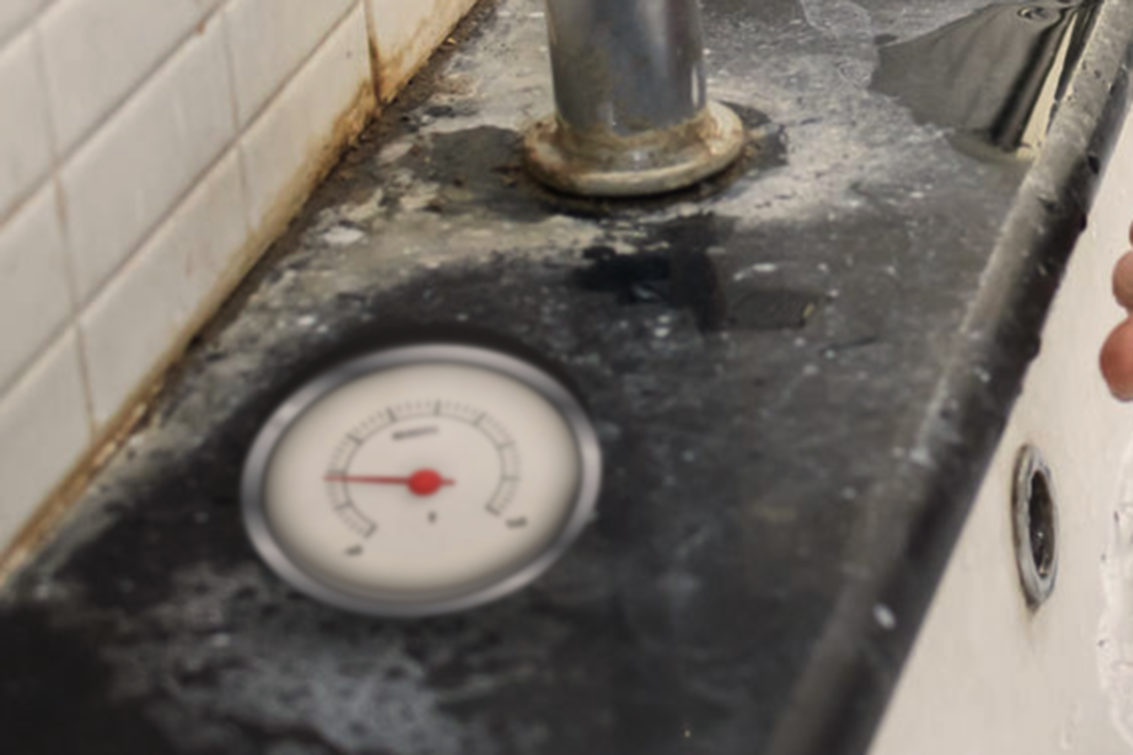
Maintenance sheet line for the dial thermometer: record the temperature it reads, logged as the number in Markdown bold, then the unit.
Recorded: **0** °F
